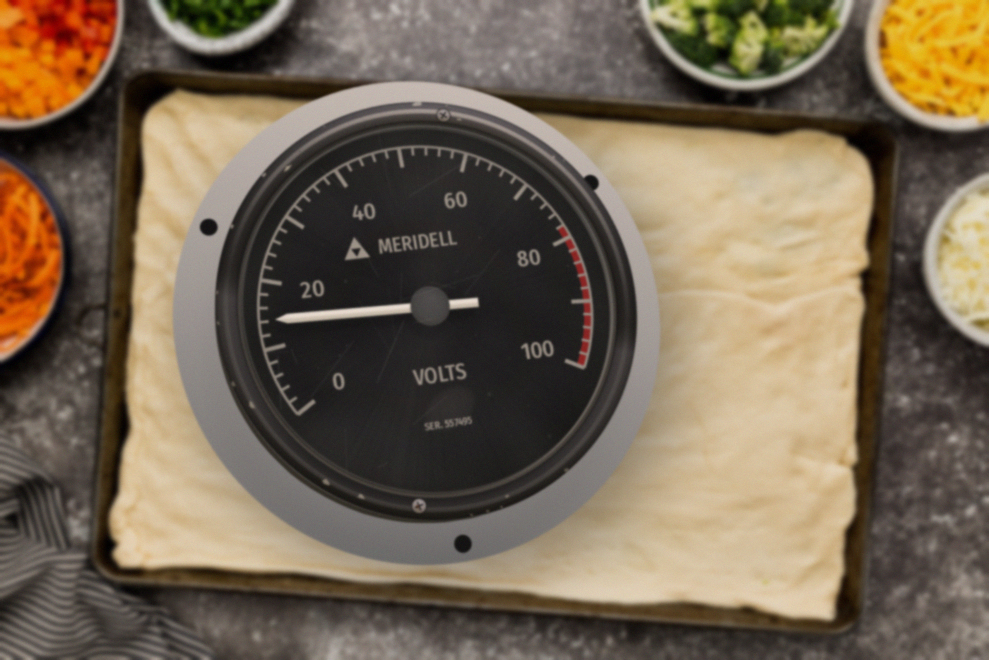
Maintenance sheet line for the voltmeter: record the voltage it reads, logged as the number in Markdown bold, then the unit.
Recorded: **14** V
